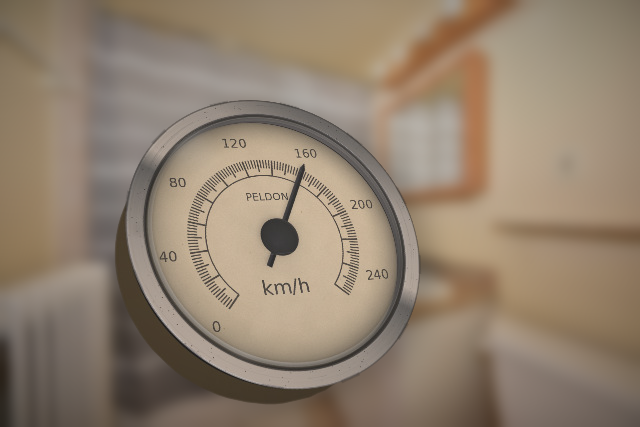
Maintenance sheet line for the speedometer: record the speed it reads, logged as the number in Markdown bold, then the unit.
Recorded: **160** km/h
